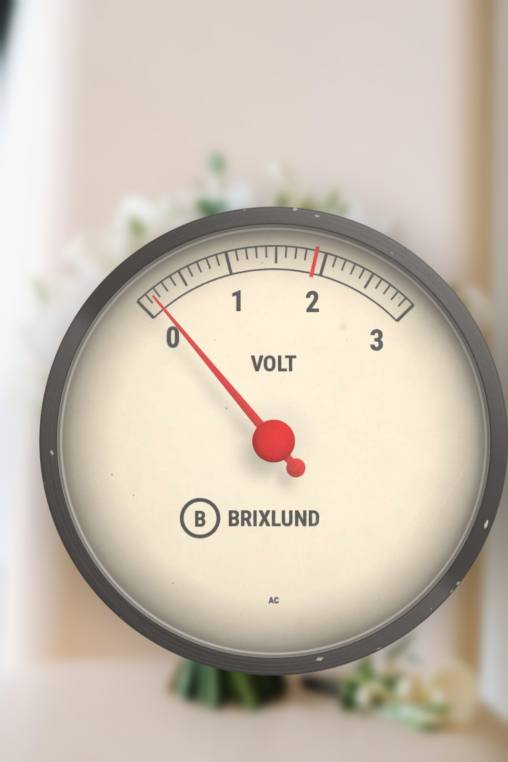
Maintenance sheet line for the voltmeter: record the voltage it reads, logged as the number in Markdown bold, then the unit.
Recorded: **0.15** V
